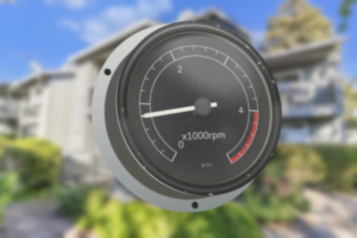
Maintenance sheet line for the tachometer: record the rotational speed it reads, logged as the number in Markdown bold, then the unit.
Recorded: **800** rpm
